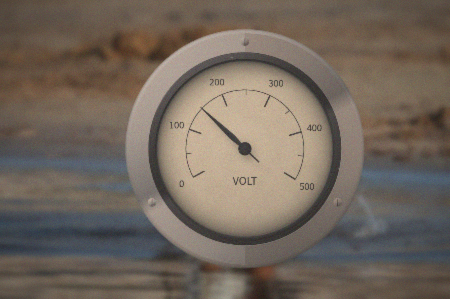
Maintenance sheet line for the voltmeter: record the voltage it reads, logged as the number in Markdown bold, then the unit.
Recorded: **150** V
